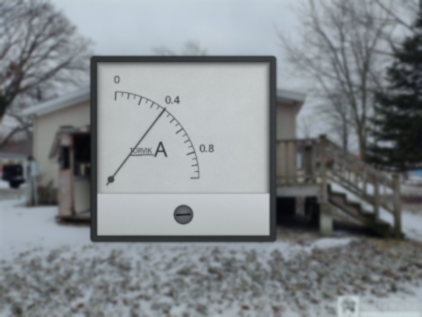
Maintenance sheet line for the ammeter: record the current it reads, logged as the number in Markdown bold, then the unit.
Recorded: **0.4** A
